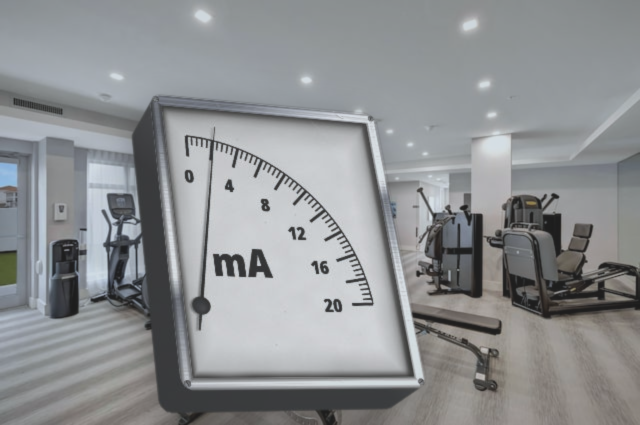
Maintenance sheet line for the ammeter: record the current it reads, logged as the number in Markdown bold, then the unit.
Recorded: **2** mA
